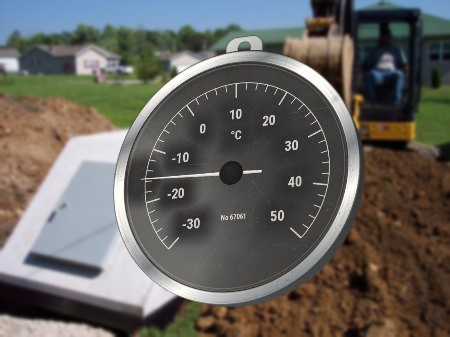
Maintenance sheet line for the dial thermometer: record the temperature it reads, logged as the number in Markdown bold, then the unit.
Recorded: **-16** °C
